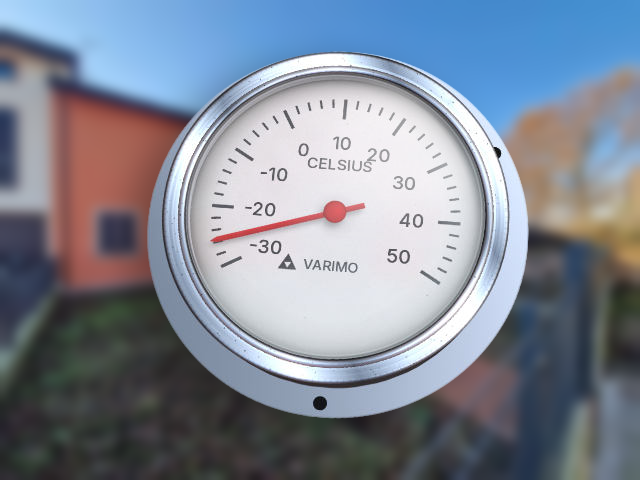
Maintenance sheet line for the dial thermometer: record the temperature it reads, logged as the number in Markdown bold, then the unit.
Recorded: **-26** °C
